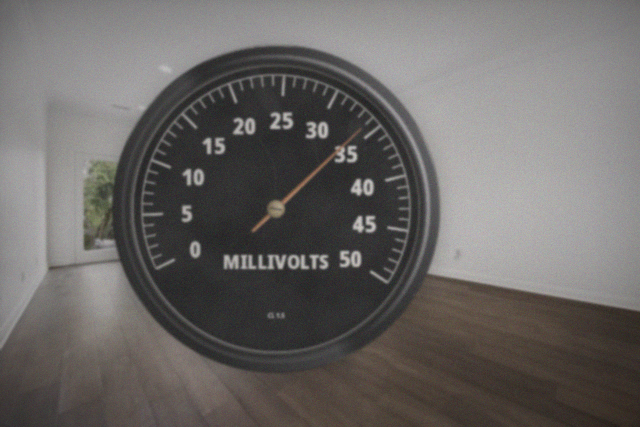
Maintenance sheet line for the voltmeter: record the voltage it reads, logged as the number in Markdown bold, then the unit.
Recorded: **34** mV
